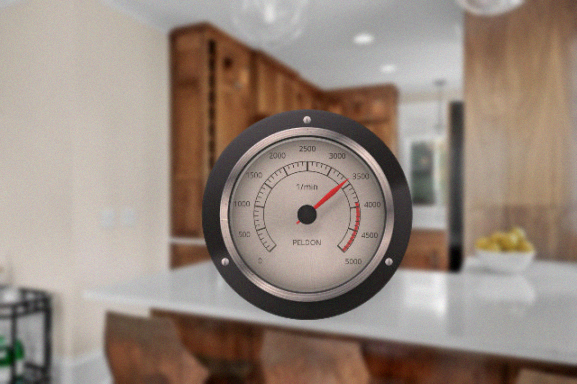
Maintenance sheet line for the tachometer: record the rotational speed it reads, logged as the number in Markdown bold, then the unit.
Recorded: **3400** rpm
